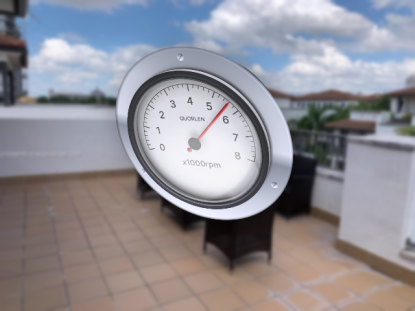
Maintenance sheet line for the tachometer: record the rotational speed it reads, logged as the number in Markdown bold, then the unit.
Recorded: **5600** rpm
